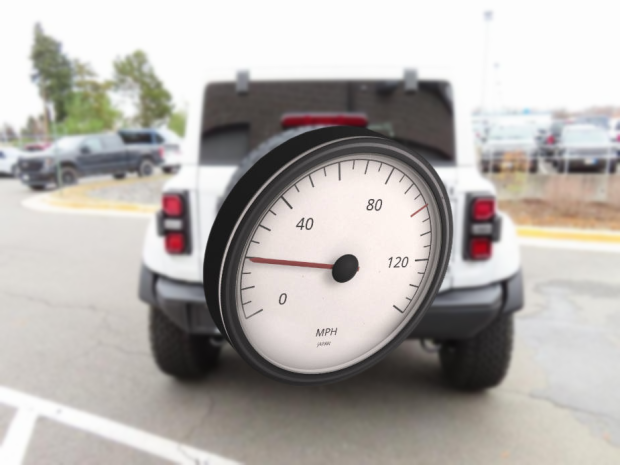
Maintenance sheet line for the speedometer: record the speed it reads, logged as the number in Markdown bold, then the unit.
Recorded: **20** mph
